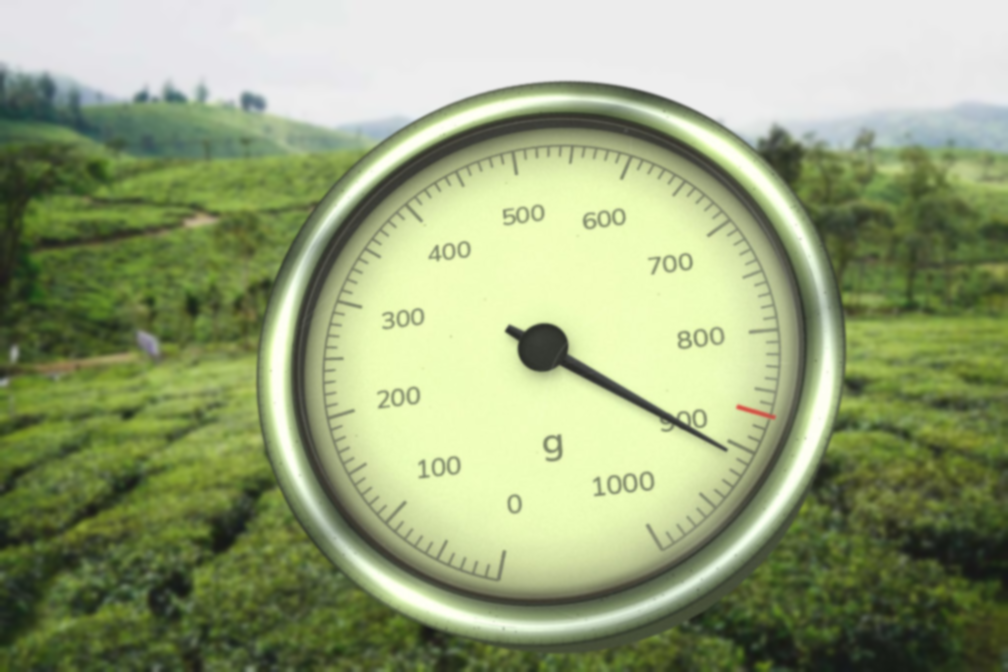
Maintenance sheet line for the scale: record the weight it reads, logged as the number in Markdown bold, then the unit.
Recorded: **910** g
